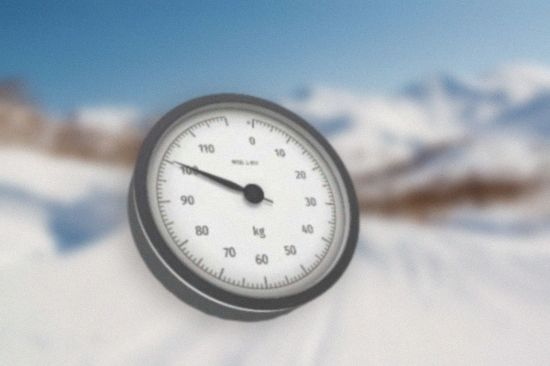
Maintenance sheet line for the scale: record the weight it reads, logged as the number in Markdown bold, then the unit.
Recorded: **100** kg
